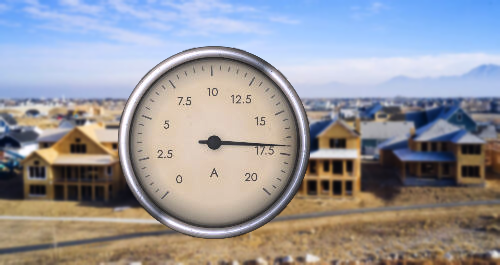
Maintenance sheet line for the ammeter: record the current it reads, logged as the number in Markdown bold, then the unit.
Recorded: **17** A
